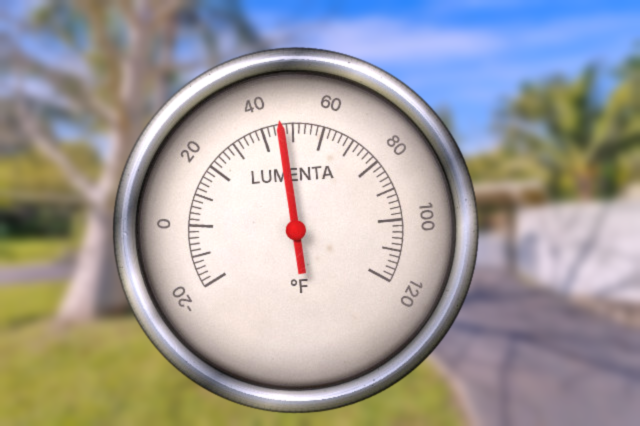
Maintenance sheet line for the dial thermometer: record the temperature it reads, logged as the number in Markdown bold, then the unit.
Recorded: **46** °F
